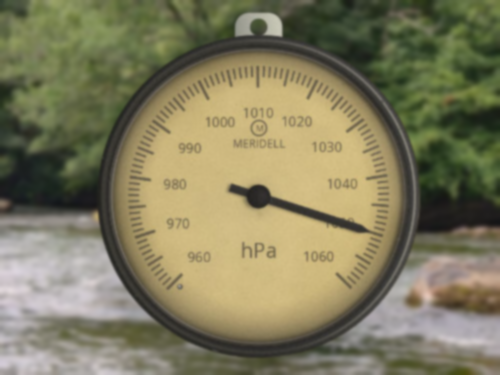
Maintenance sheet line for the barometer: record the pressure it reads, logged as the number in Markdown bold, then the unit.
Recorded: **1050** hPa
